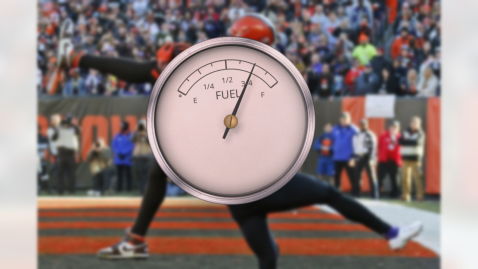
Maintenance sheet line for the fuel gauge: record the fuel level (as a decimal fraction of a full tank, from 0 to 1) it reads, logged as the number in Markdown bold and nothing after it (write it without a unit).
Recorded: **0.75**
